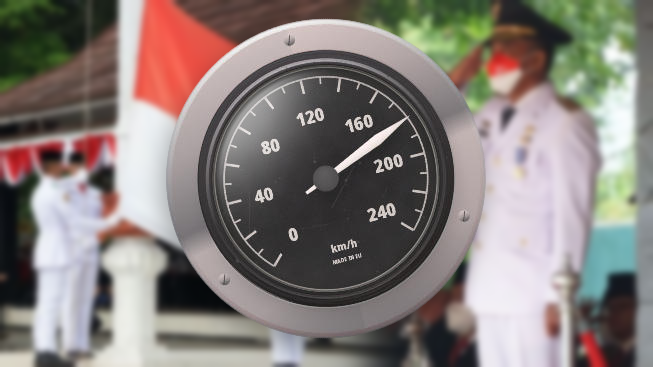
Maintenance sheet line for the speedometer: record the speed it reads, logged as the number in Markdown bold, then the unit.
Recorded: **180** km/h
